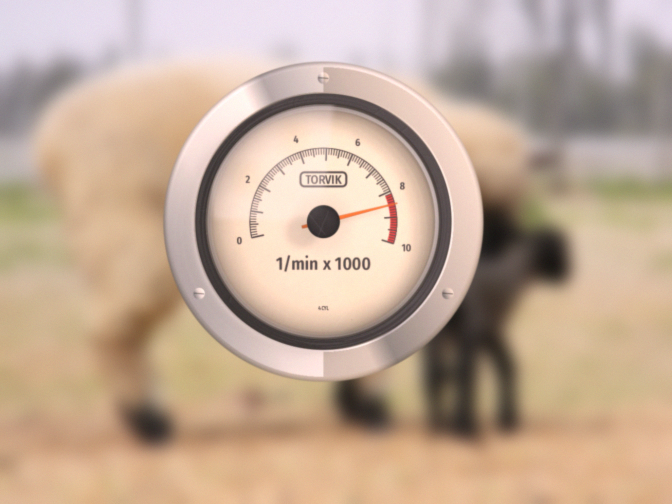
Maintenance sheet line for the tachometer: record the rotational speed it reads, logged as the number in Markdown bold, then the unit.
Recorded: **8500** rpm
